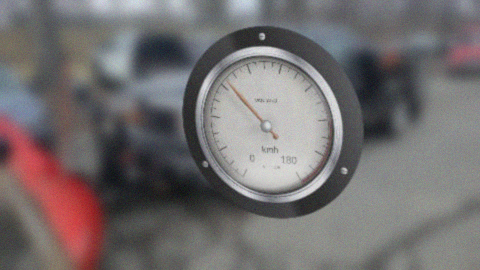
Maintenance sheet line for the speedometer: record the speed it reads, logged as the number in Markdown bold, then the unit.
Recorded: **65** km/h
